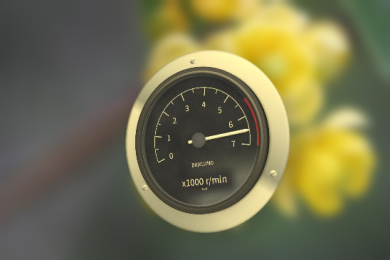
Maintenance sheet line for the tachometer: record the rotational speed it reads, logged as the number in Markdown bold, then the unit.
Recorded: **6500** rpm
